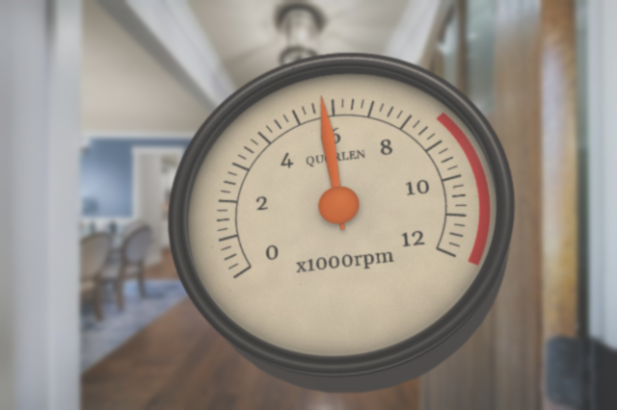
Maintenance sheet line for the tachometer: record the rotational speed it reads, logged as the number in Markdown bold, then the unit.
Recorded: **5750** rpm
